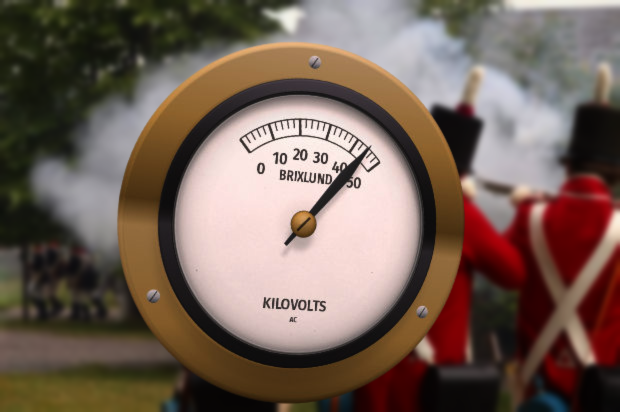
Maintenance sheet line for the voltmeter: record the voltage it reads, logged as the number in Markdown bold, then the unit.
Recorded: **44** kV
